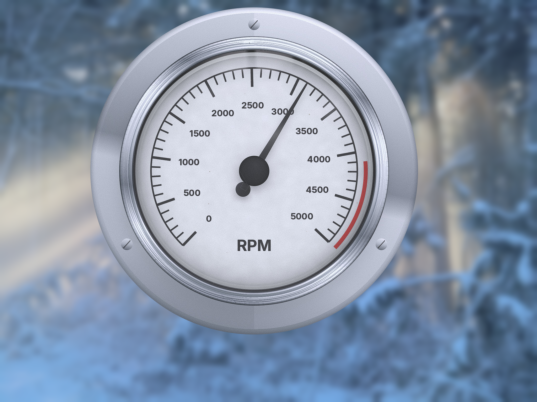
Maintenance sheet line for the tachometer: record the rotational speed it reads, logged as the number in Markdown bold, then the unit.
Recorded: **3100** rpm
